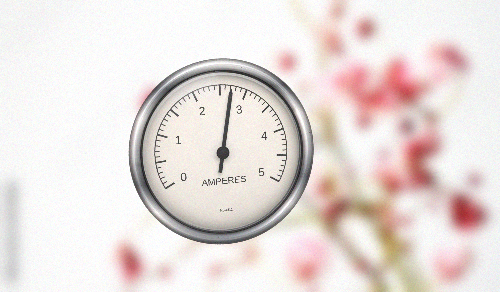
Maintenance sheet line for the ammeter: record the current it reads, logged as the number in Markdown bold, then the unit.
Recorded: **2.7** A
